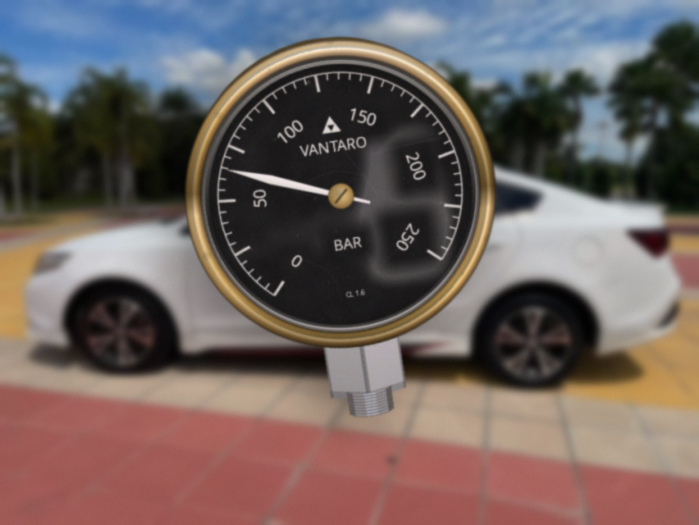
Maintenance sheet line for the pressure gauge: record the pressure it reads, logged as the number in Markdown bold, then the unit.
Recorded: **65** bar
